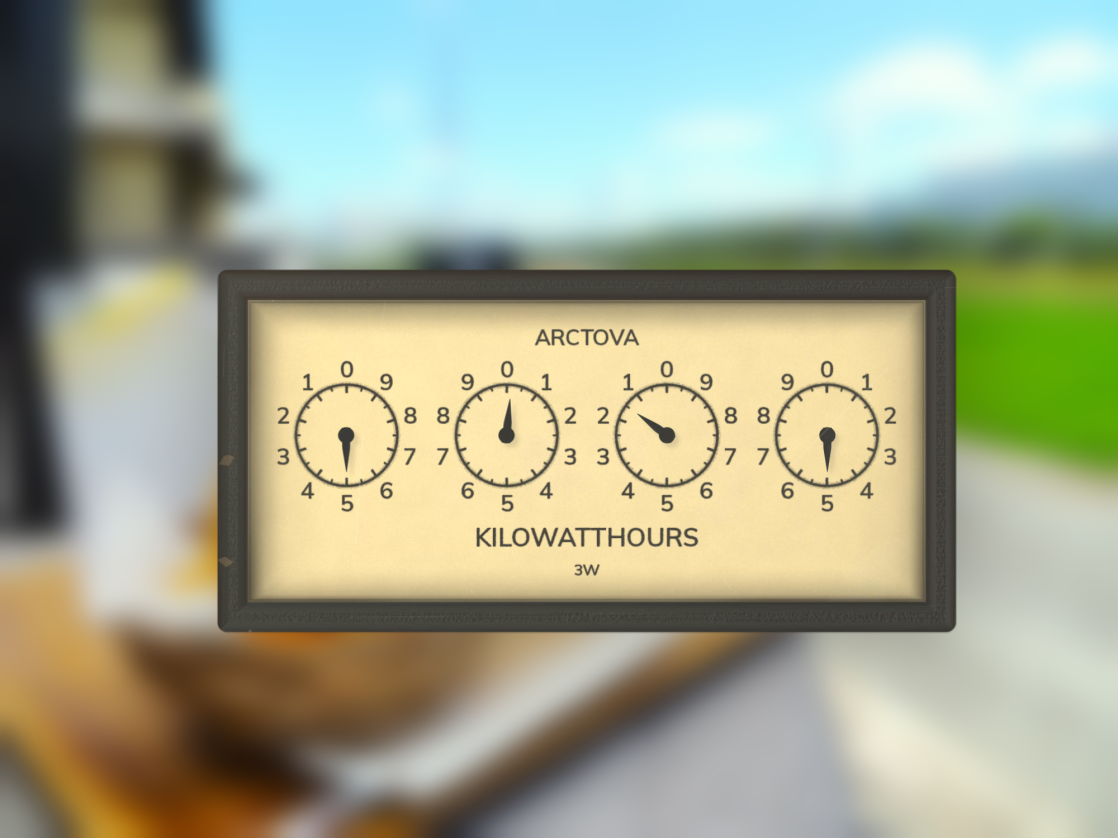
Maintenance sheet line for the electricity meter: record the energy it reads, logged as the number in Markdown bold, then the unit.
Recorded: **5015** kWh
